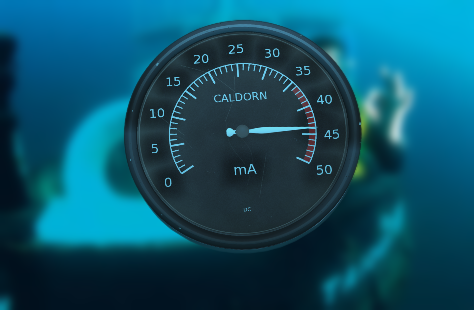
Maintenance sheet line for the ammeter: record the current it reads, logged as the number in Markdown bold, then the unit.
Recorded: **44** mA
